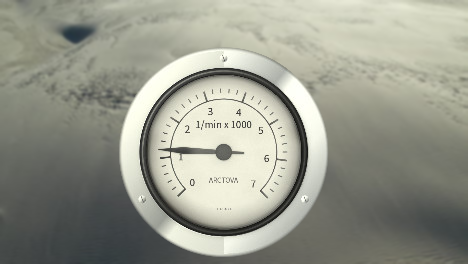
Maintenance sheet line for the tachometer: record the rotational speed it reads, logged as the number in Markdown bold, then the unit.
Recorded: **1200** rpm
